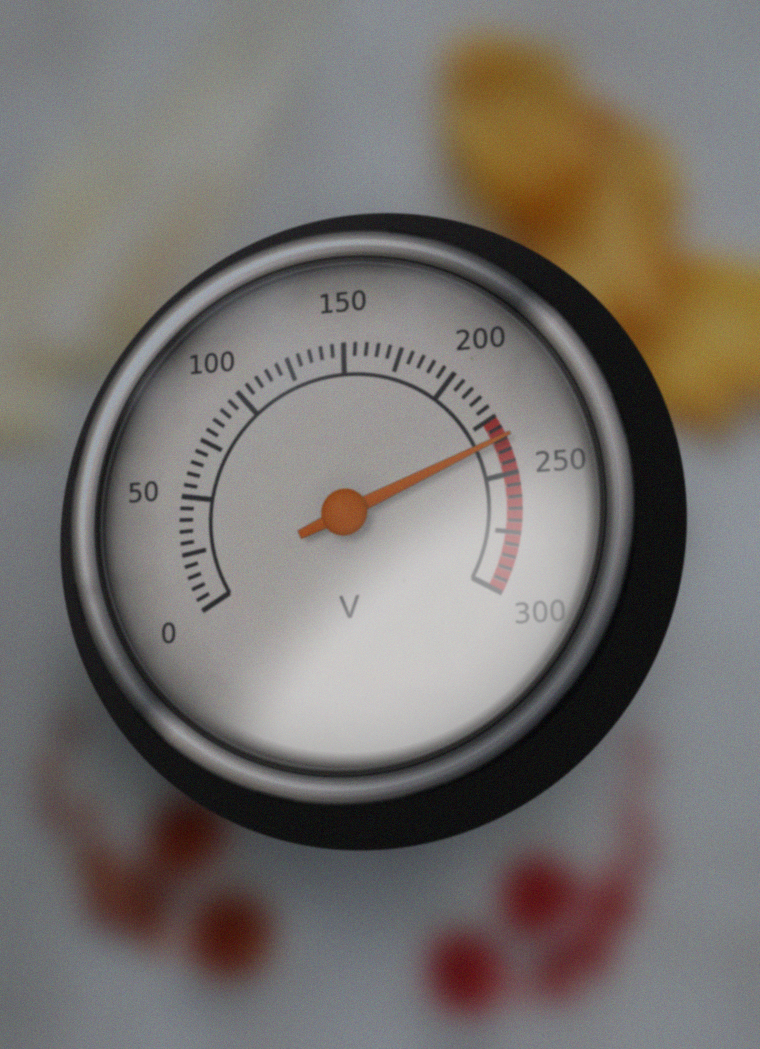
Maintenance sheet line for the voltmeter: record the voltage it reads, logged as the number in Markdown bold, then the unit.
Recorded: **235** V
